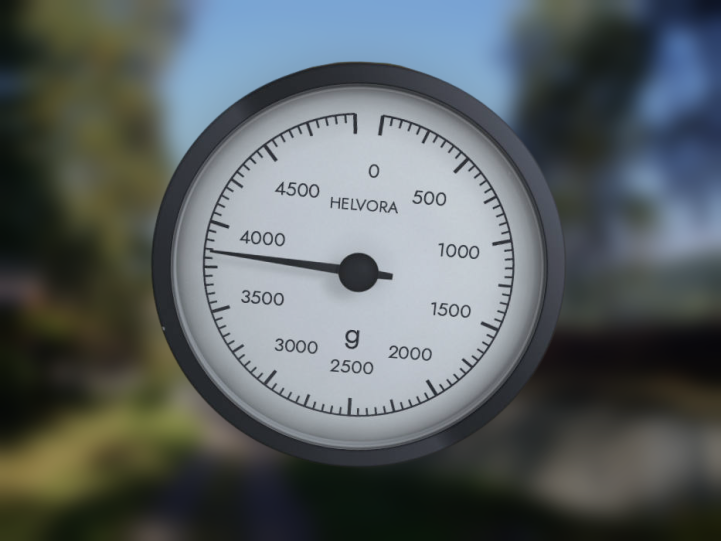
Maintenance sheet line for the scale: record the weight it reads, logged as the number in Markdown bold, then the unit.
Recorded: **3850** g
